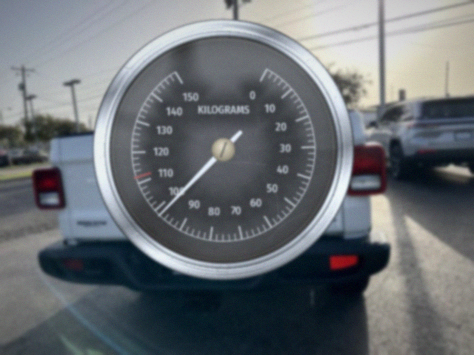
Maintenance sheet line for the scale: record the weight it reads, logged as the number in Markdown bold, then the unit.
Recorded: **98** kg
